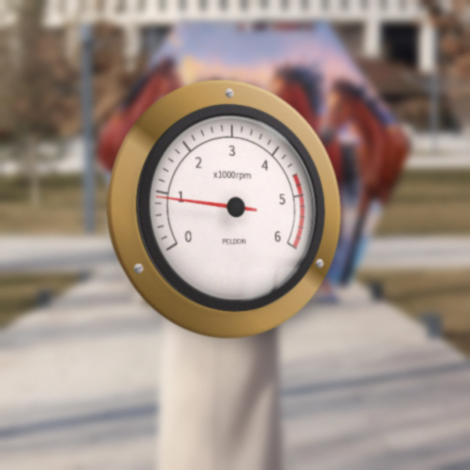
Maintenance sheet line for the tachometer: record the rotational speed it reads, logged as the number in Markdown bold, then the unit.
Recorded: **900** rpm
